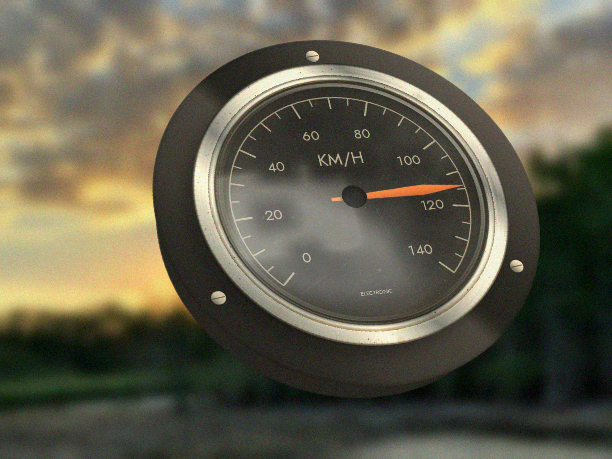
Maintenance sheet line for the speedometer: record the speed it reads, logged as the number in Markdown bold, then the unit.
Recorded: **115** km/h
